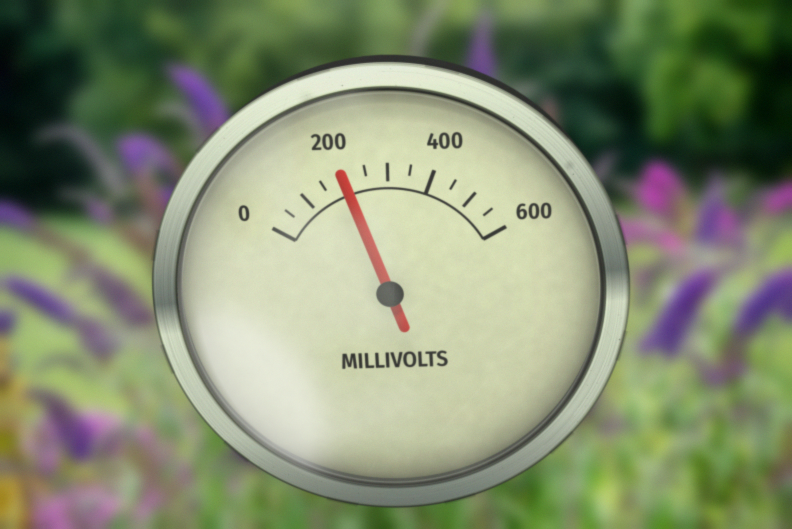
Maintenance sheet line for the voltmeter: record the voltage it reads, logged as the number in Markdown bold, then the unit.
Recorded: **200** mV
